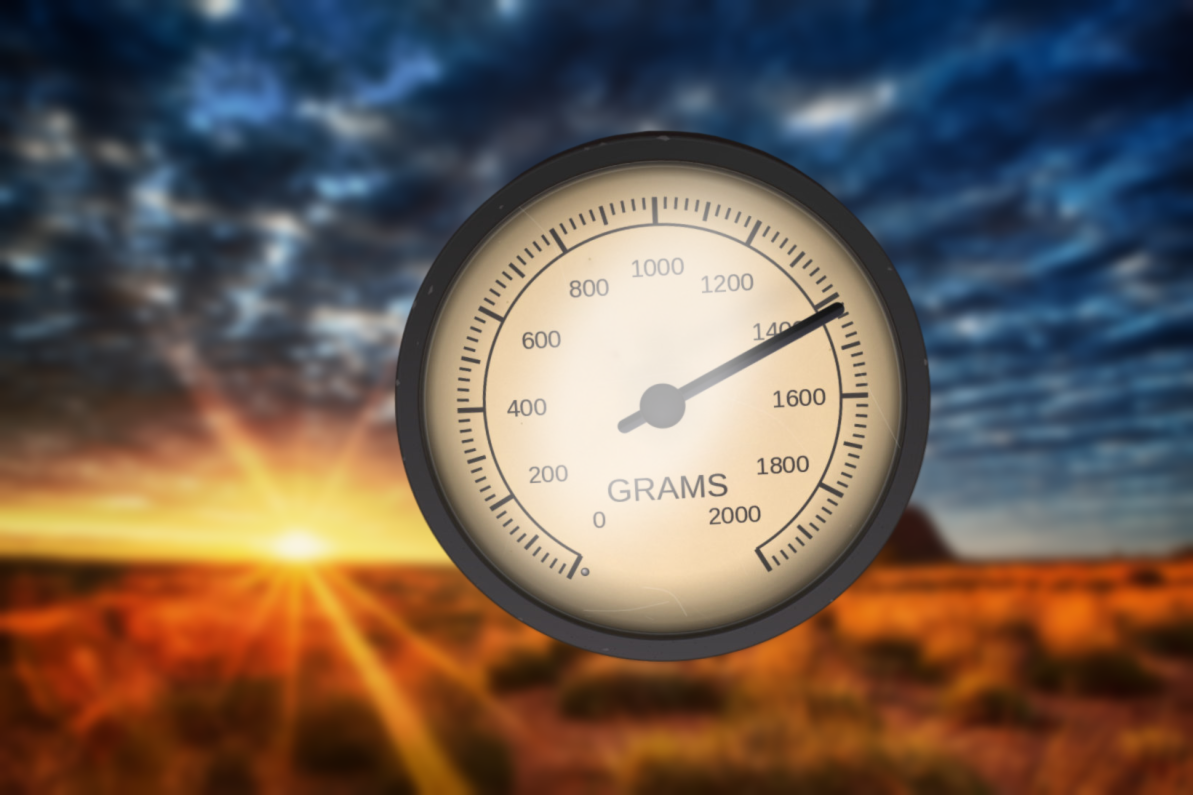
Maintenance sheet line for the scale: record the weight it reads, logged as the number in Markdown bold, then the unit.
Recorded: **1420** g
